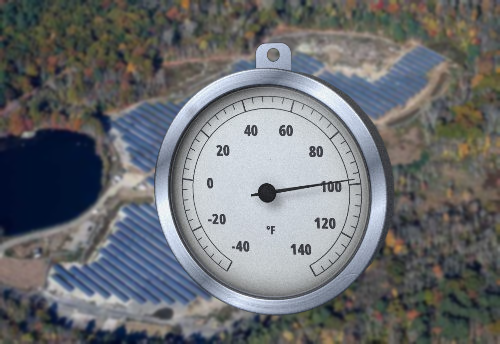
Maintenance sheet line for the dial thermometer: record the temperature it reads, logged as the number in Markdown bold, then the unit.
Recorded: **98** °F
